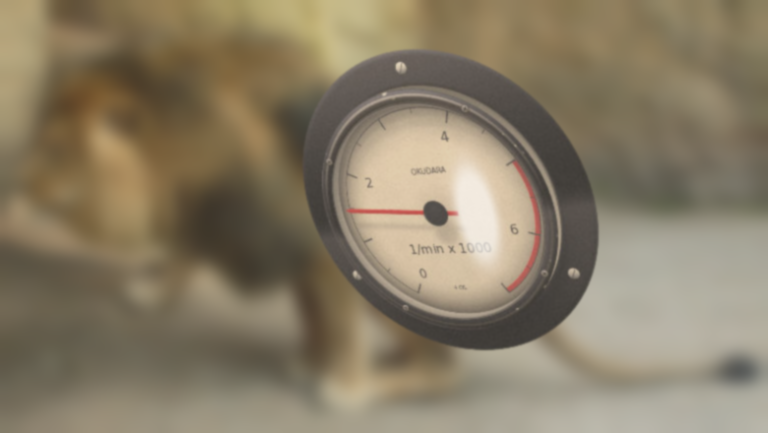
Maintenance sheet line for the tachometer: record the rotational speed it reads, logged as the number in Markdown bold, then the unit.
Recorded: **1500** rpm
